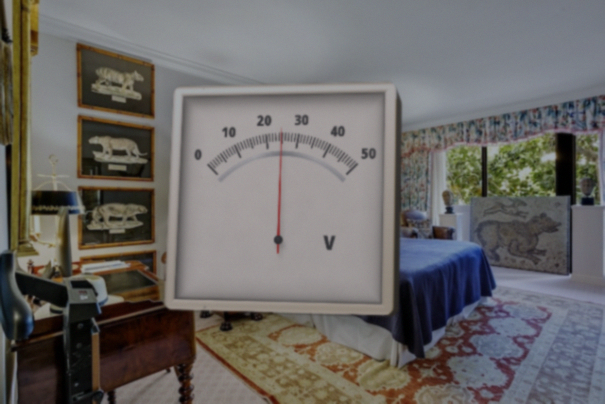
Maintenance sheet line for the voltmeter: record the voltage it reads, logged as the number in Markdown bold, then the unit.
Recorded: **25** V
